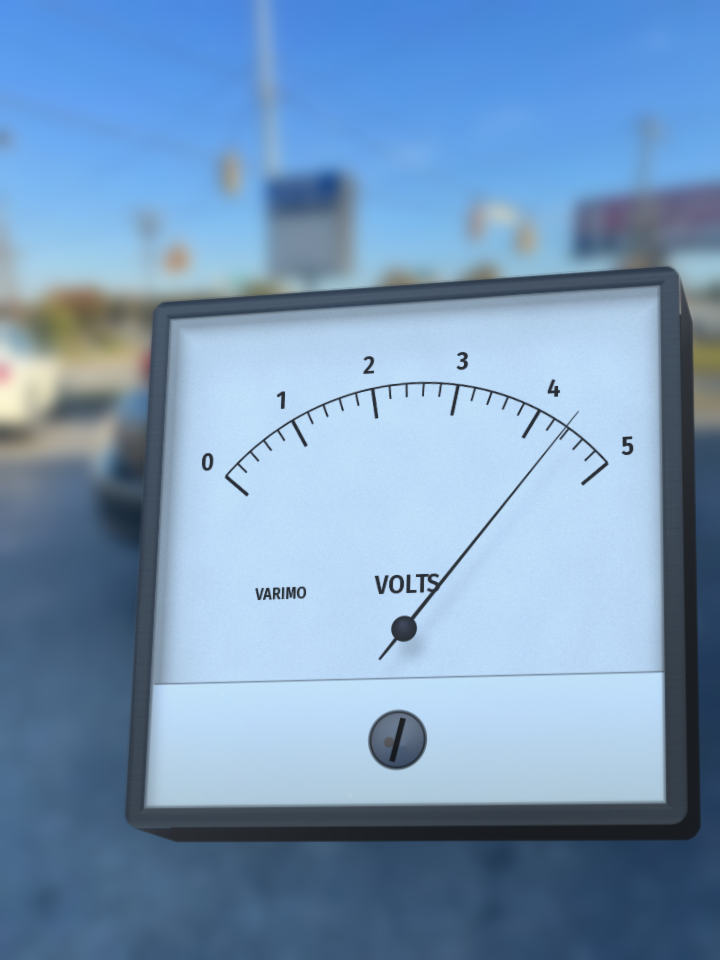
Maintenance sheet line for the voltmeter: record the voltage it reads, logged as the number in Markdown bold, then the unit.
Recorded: **4.4** V
